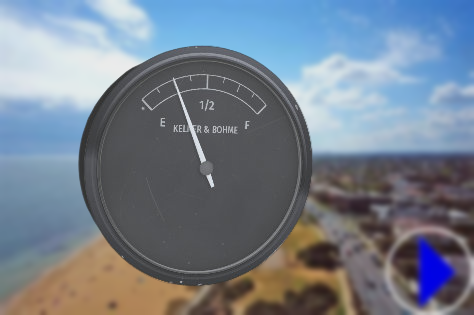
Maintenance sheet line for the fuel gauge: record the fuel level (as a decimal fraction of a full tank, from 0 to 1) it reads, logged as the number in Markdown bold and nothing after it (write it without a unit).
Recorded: **0.25**
